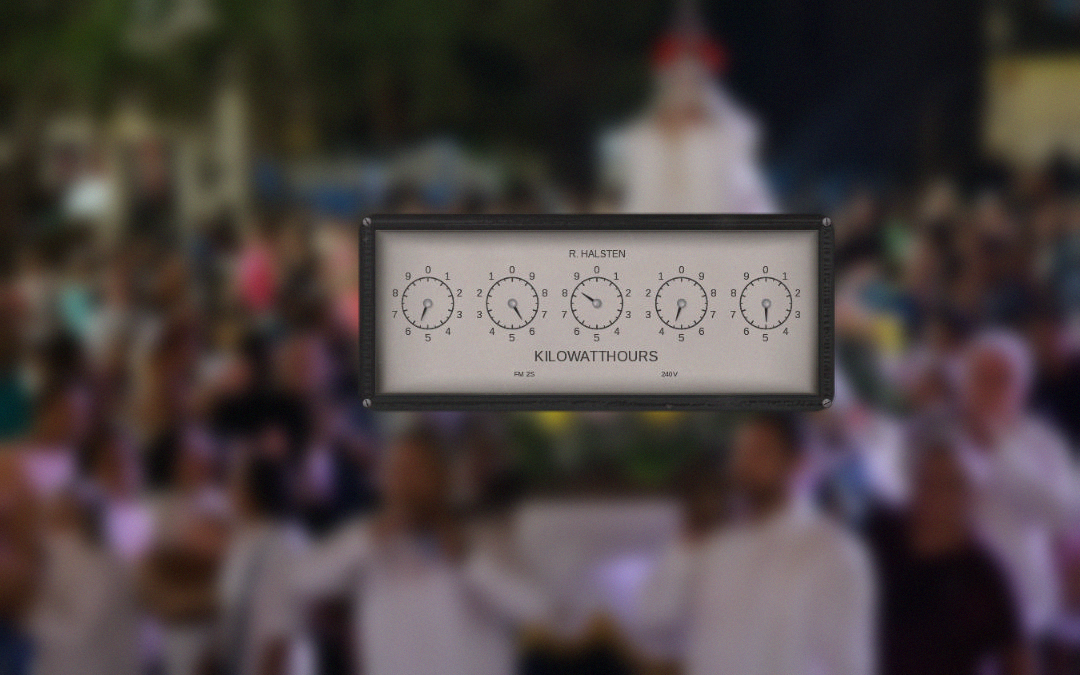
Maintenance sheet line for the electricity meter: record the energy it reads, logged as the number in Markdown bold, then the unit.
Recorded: **55845** kWh
